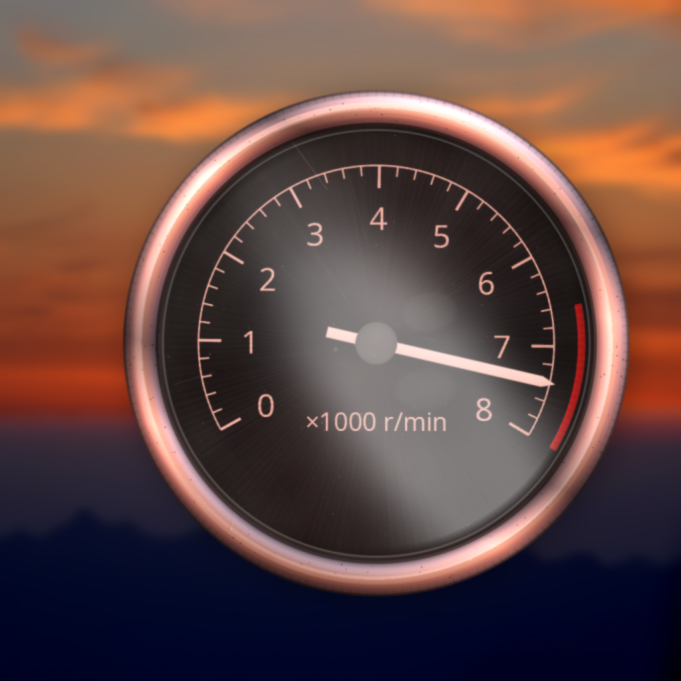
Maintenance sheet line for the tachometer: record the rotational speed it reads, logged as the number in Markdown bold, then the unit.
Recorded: **7400** rpm
